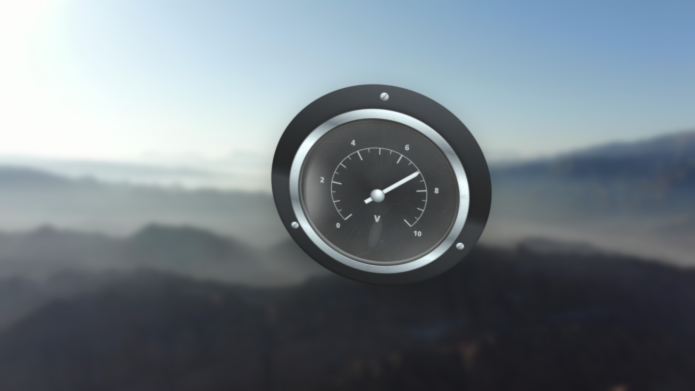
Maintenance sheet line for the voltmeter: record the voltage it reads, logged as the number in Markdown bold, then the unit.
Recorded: **7** V
